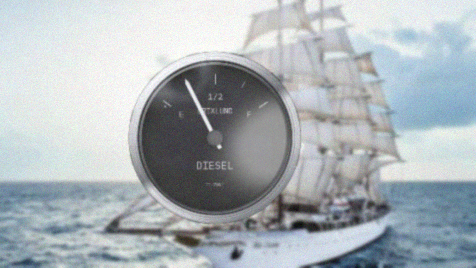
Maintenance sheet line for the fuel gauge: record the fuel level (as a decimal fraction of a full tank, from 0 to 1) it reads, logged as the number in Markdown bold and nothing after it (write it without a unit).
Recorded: **0.25**
